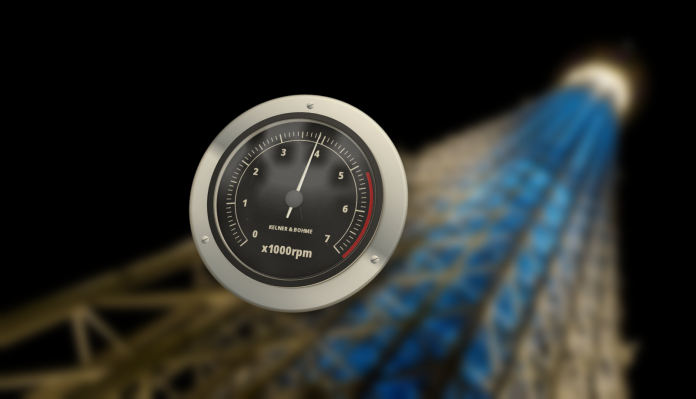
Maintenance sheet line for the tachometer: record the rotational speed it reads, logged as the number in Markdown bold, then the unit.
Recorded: **3900** rpm
